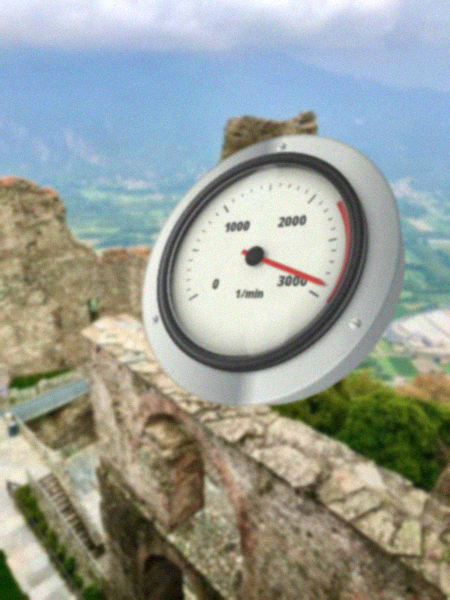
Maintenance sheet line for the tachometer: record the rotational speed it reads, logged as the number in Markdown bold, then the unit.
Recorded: **2900** rpm
